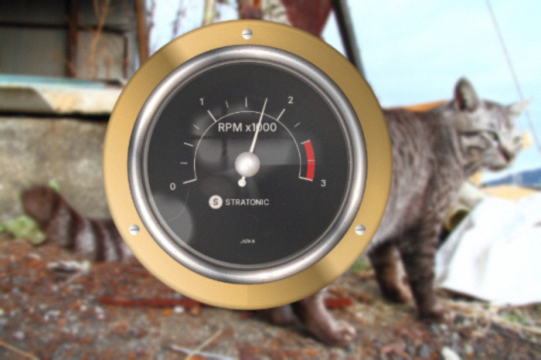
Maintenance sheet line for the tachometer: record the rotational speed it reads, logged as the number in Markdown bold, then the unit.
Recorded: **1750** rpm
